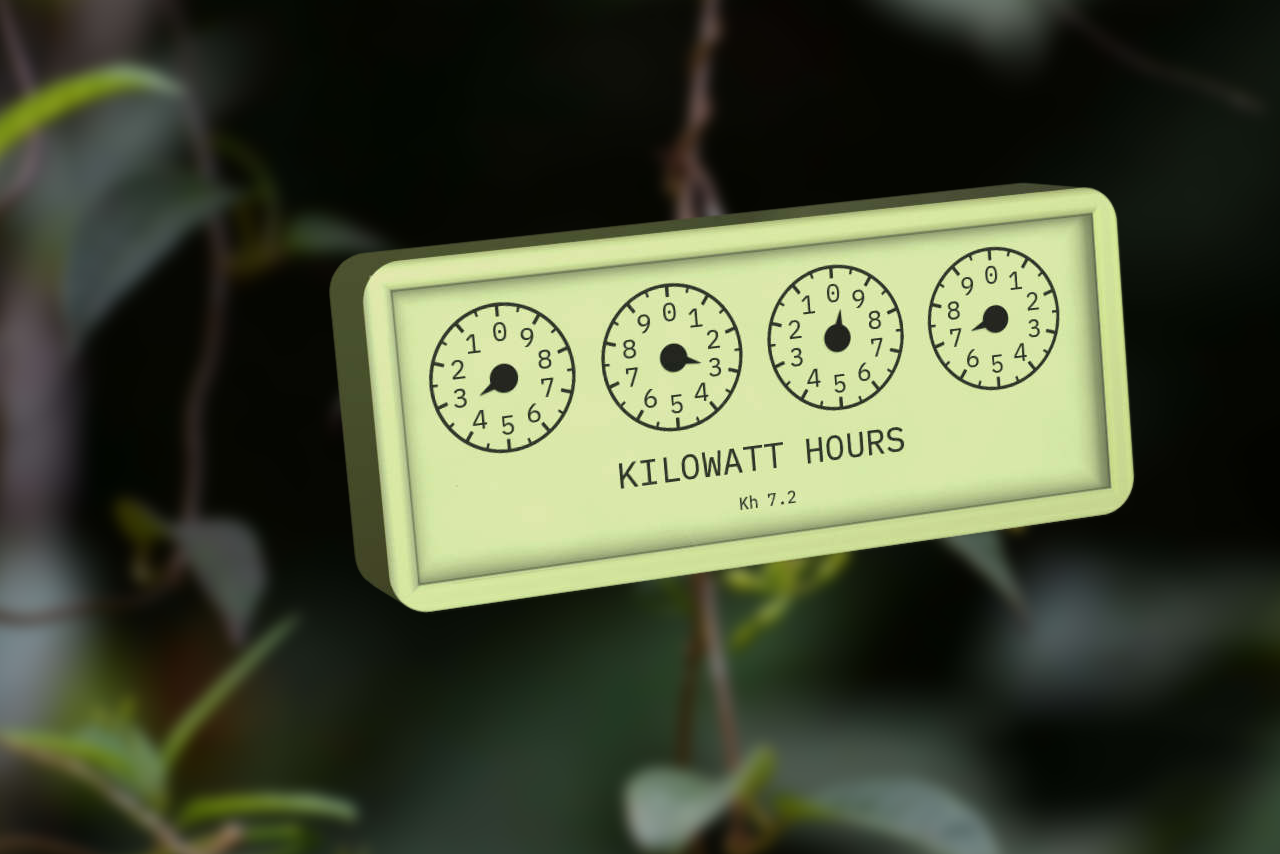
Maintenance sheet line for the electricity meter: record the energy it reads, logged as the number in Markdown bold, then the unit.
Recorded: **3297** kWh
